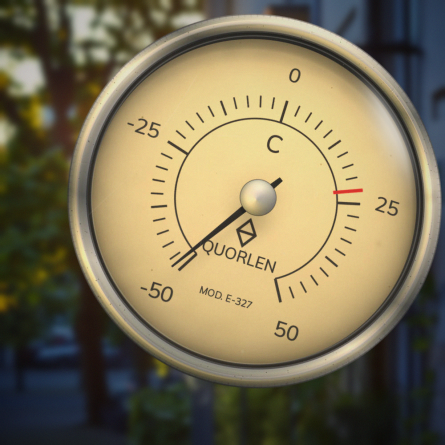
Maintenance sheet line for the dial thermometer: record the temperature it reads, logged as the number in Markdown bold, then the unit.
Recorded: **-48.75** °C
